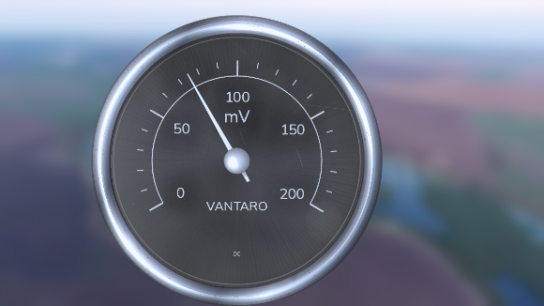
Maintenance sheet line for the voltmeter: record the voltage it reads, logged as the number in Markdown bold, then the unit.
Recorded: **75** mV
